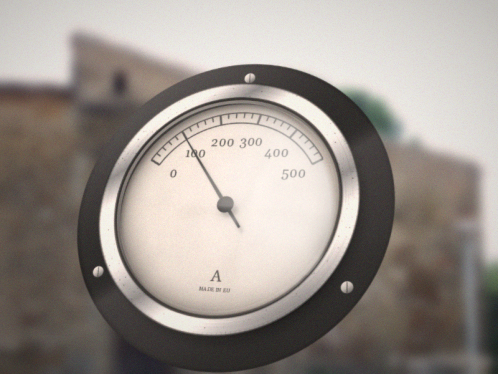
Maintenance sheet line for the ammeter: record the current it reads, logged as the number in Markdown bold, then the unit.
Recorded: **100** A
